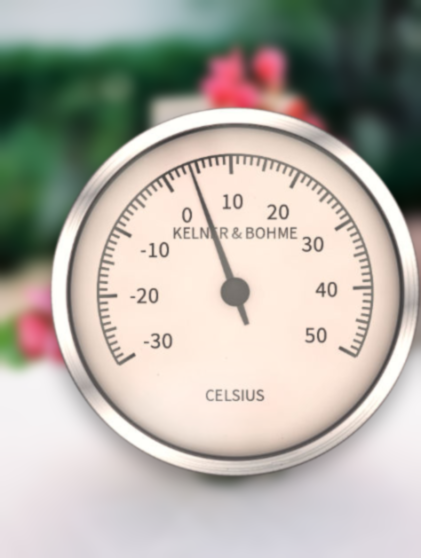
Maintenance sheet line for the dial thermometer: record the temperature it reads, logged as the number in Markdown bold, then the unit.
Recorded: **4** °C
